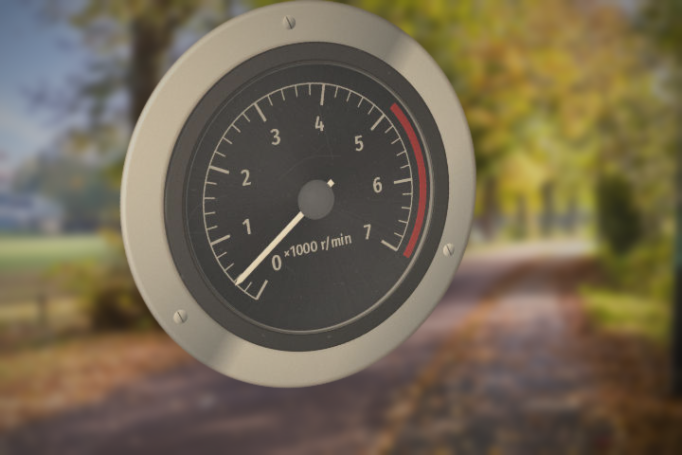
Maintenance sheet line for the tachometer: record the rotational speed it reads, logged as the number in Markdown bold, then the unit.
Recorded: **400** rpm
